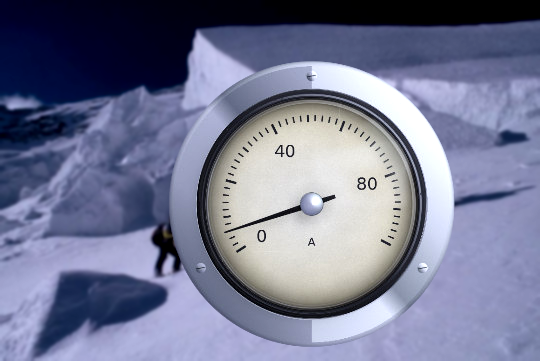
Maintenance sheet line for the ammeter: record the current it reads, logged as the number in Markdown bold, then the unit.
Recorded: **6** A
